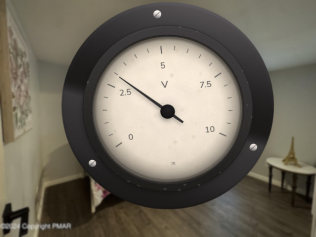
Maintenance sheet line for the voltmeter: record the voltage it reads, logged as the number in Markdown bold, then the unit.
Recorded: **3** V
